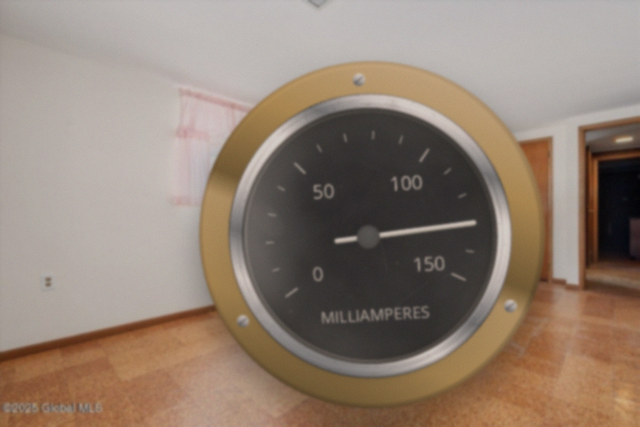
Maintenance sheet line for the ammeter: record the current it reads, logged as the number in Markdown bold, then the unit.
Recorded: **130** mA
